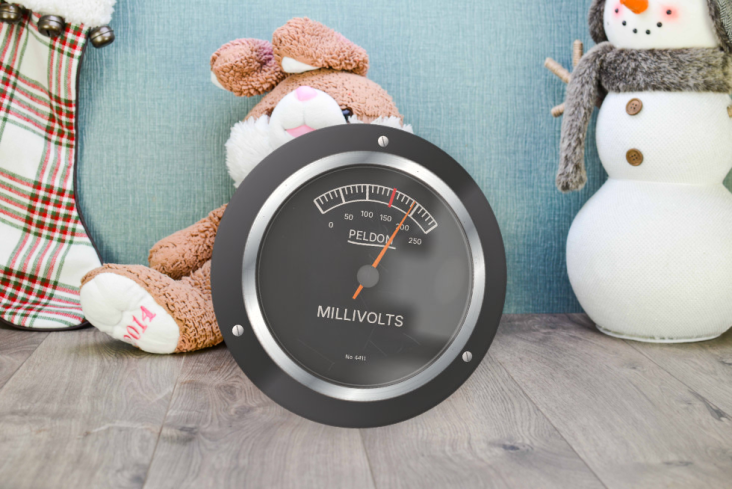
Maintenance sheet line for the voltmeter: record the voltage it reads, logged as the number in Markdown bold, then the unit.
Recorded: **190** mV
